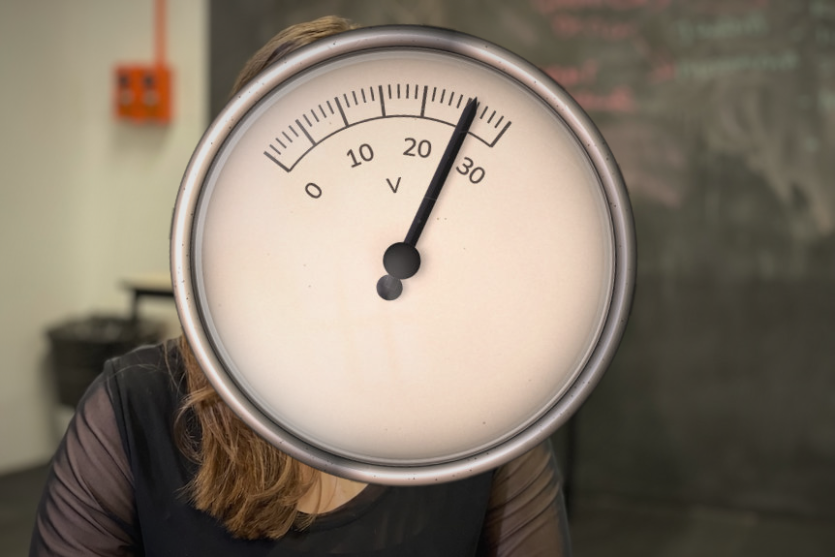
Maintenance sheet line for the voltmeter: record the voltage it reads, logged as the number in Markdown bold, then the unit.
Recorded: **25.5** V
